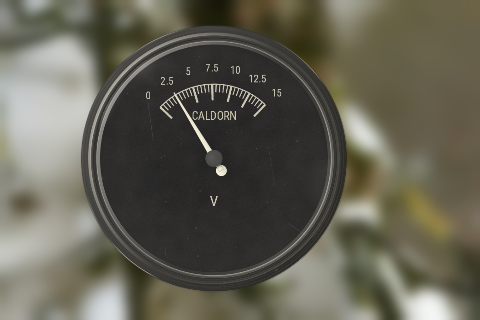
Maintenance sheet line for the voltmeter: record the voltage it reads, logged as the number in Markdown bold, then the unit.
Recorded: **2.5** V
